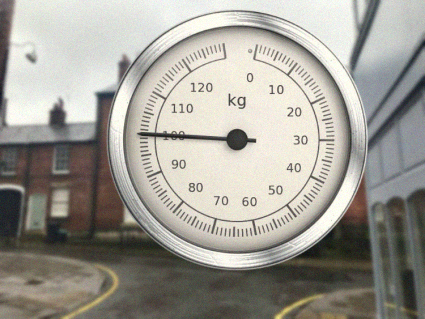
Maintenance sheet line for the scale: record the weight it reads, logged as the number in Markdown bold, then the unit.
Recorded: **100** kg
